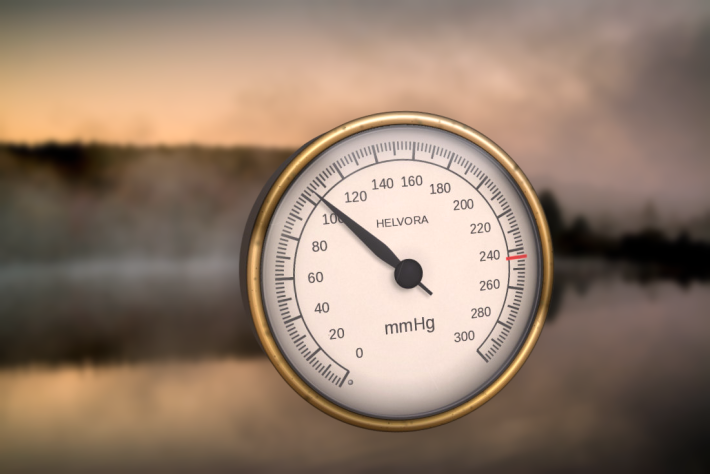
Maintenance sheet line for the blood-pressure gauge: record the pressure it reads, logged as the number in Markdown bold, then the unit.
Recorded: **104** mmHg
